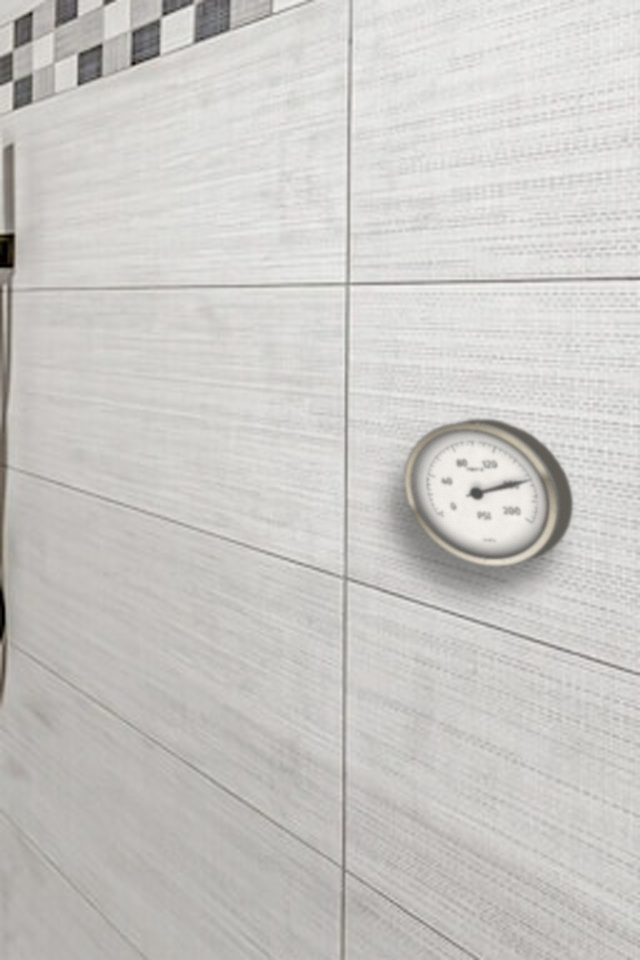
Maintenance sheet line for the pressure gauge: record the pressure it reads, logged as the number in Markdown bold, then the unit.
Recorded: **160** psi
